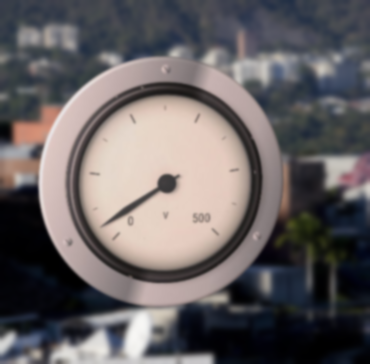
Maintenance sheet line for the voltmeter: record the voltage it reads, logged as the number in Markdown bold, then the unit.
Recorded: **25** V
